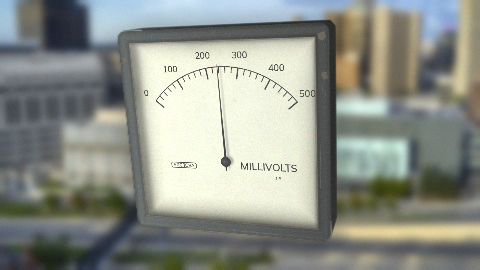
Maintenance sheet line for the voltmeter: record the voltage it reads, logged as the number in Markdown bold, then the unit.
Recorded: **240** mV
